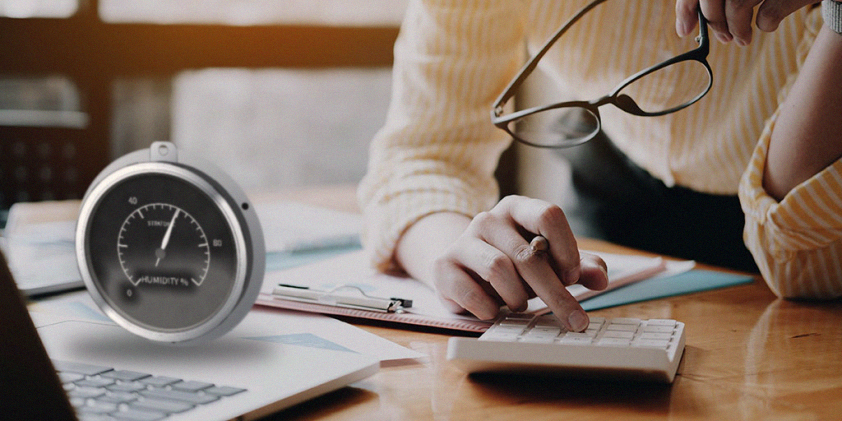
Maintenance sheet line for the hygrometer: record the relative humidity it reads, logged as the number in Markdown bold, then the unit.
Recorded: **60** %
